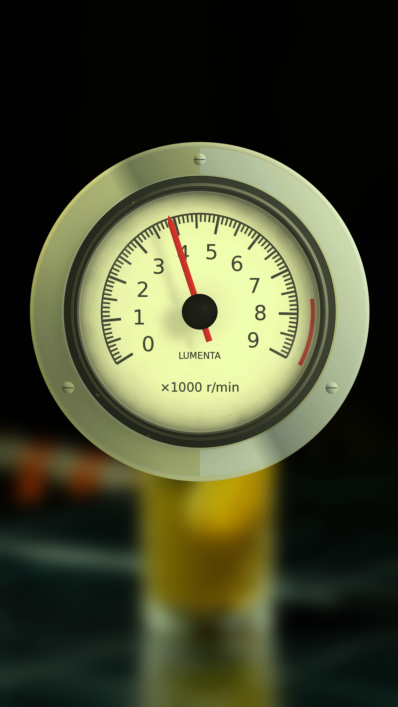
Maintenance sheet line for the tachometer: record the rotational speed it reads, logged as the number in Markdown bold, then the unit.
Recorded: **3900** rpm
